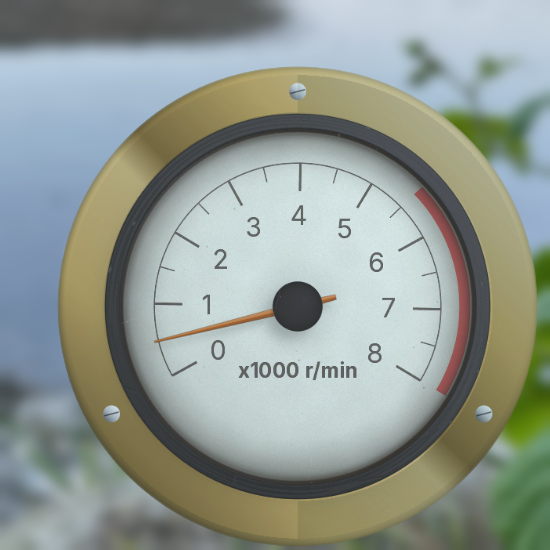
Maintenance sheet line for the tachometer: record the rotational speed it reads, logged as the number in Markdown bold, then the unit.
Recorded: **500** rpm
